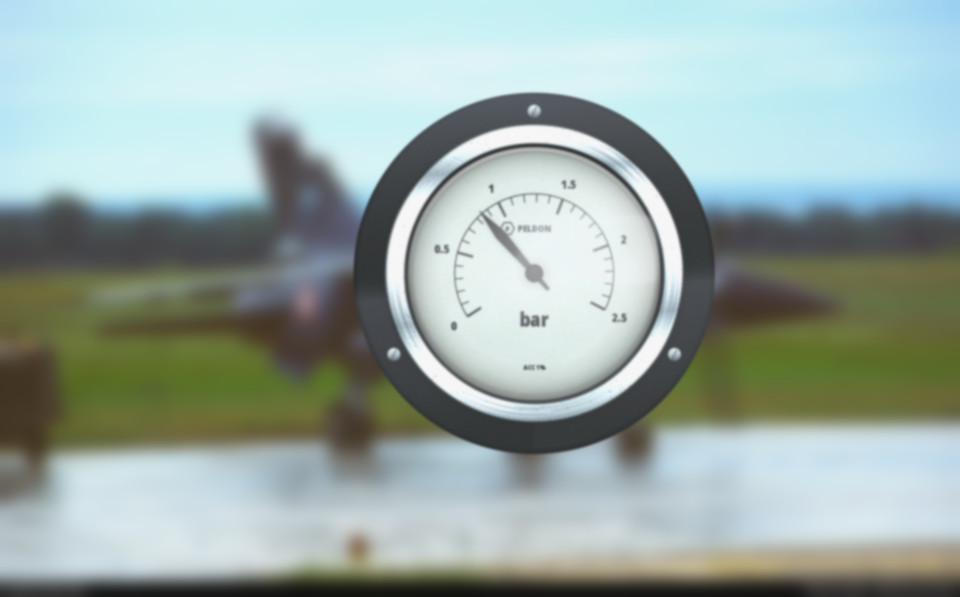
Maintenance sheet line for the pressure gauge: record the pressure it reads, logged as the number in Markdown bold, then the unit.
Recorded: **0.85** bar
